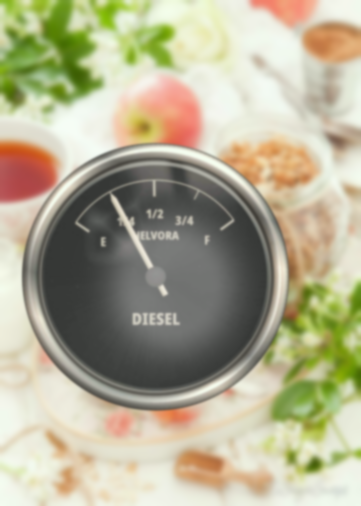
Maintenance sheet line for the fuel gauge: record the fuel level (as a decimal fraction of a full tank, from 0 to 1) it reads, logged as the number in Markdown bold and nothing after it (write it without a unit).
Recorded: **0.25**
